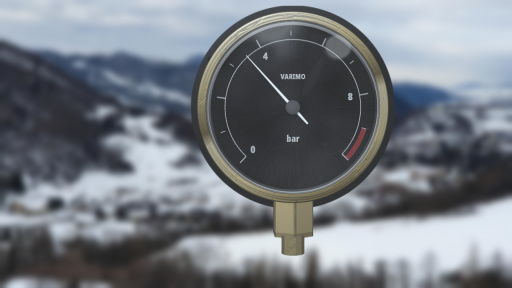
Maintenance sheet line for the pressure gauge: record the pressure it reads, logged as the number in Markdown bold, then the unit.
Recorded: **3.5** bar
